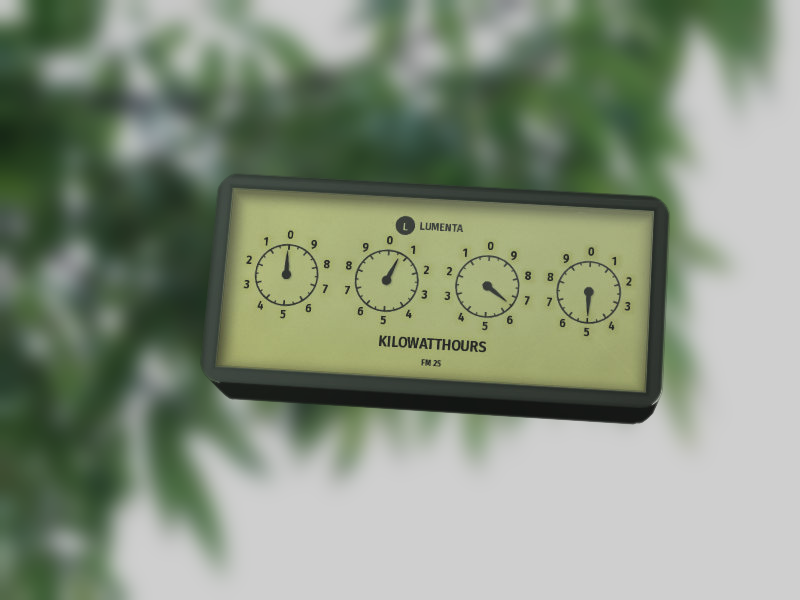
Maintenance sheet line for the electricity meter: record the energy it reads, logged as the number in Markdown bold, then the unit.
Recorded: **65** kWh
